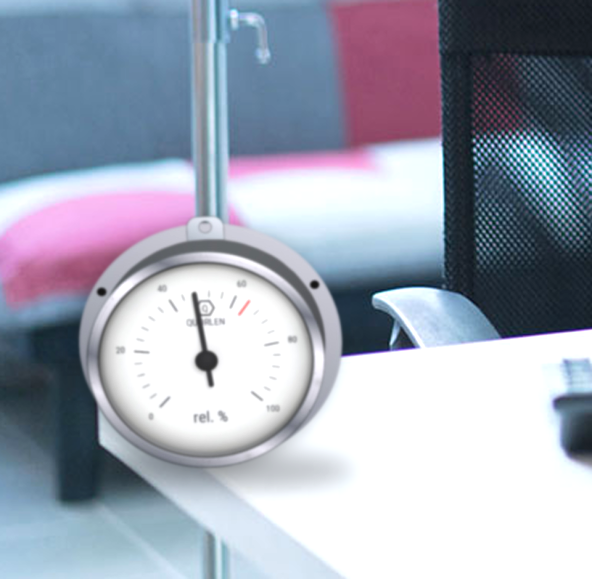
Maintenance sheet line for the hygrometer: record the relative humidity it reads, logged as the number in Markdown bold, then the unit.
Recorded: **48** %
